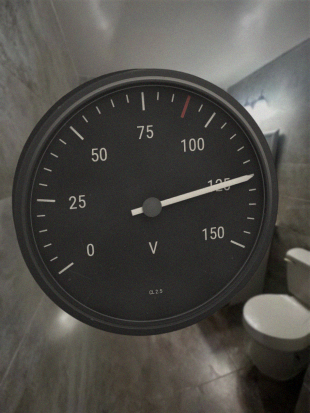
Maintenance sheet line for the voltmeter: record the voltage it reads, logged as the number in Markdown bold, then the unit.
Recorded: **125** V
